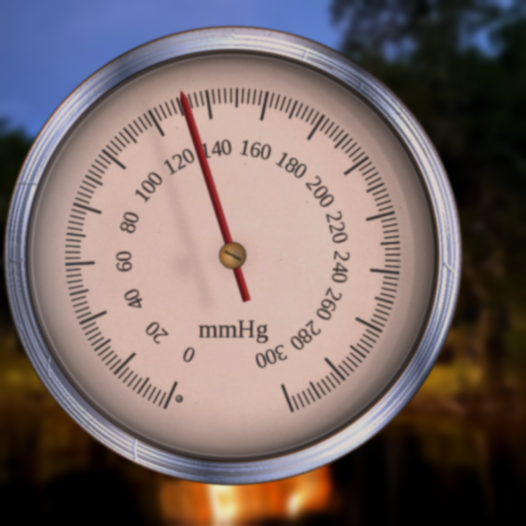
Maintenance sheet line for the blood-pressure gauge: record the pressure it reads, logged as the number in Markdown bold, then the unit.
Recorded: **132** mmHg
